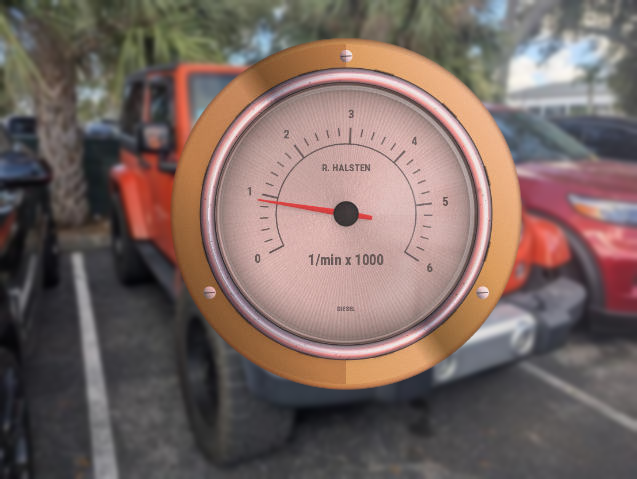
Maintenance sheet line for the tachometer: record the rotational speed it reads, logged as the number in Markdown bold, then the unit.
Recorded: **900** rpm
